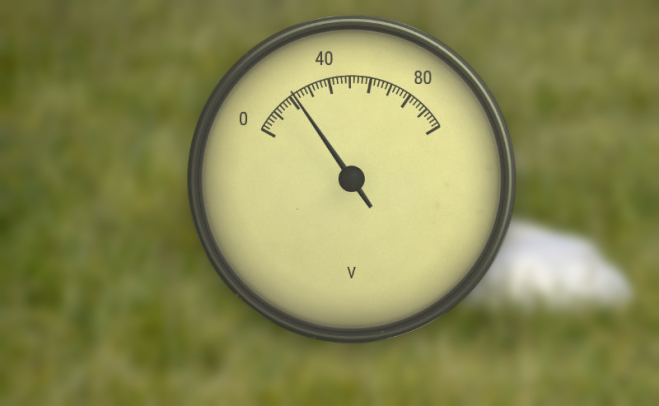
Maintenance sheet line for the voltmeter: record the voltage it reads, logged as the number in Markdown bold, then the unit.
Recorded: **22** V
